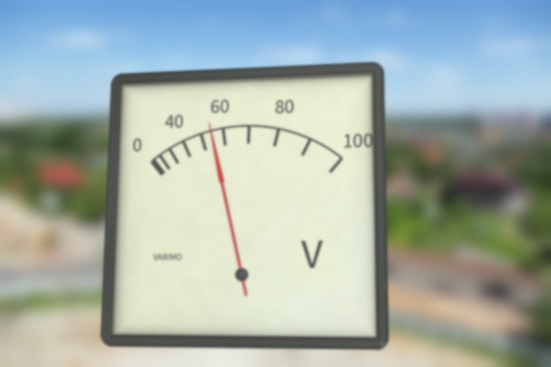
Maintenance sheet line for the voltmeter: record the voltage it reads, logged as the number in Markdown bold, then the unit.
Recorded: **55** V
